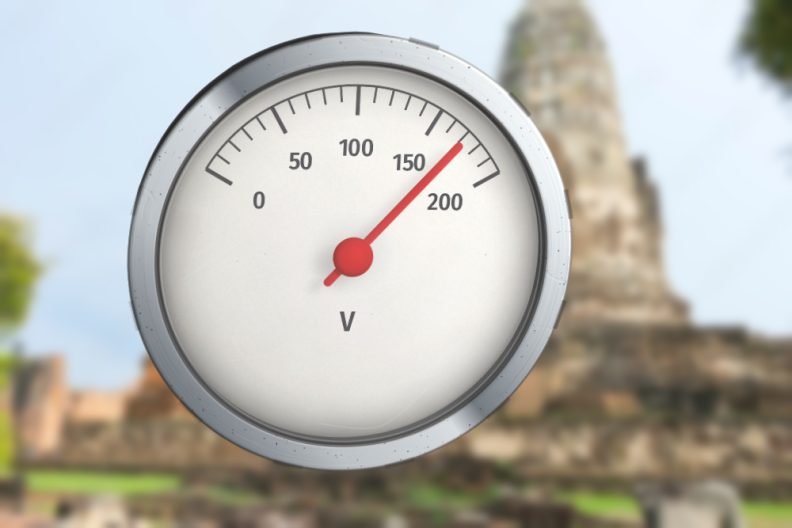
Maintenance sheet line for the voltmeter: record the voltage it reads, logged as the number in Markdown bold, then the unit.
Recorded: **170** V
